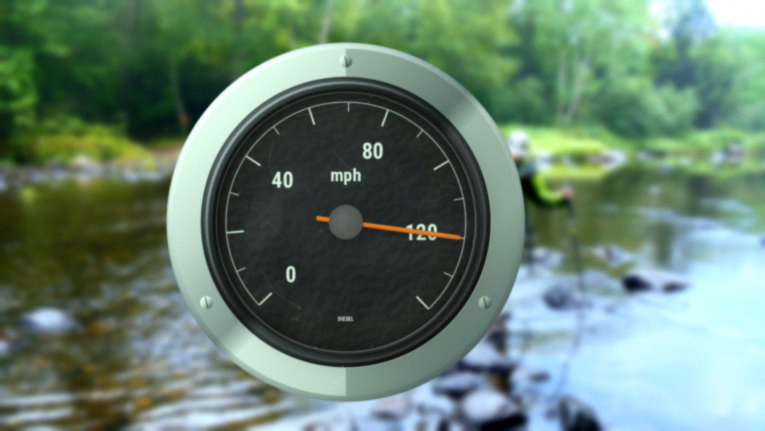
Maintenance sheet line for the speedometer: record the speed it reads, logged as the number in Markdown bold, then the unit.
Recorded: **120** mph
